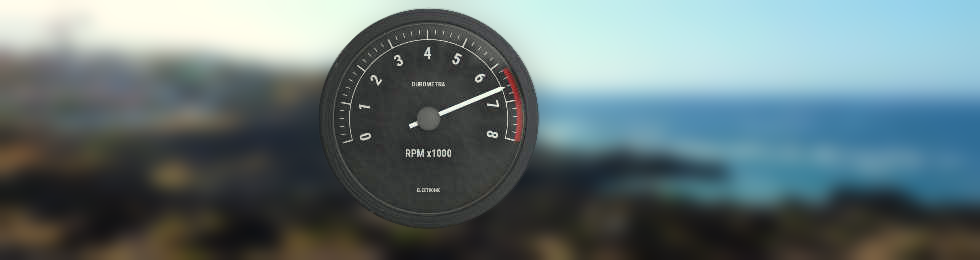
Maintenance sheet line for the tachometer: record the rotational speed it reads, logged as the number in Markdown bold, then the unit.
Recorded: **6600** rpm
